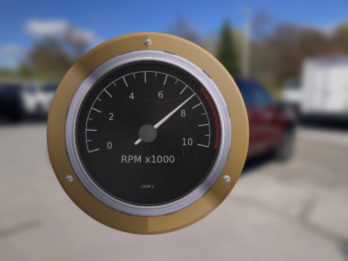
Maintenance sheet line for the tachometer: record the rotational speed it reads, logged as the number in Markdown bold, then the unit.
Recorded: **7500** rpm
